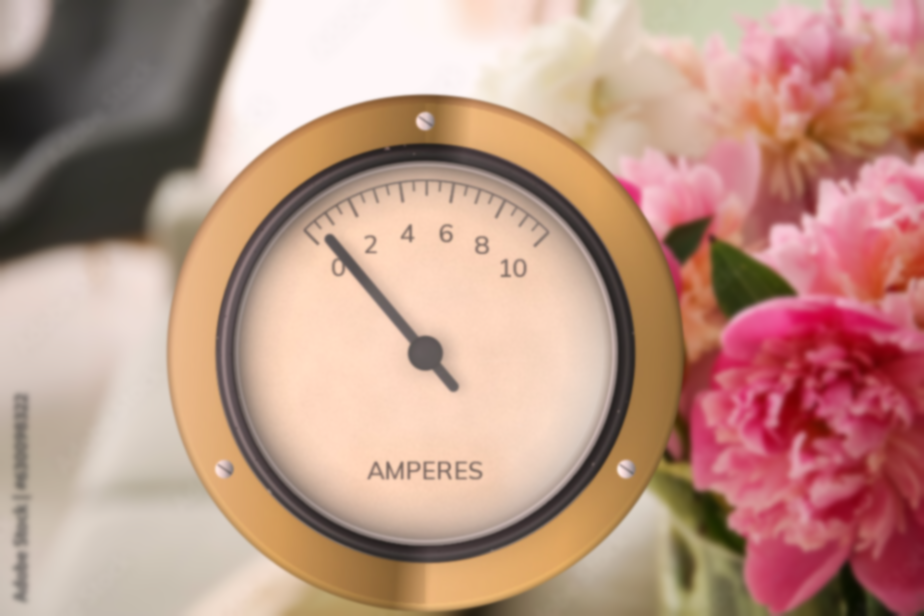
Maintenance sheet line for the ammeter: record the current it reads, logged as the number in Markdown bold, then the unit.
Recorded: **0.5** A
